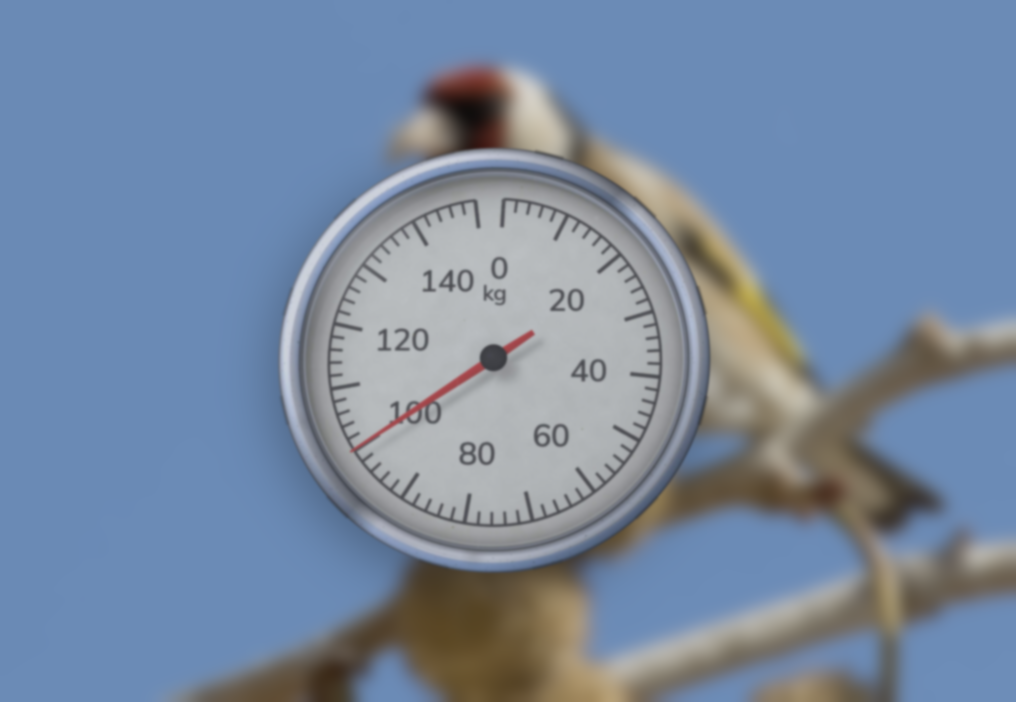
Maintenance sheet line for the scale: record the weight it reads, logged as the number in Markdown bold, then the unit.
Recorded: **100** kg
